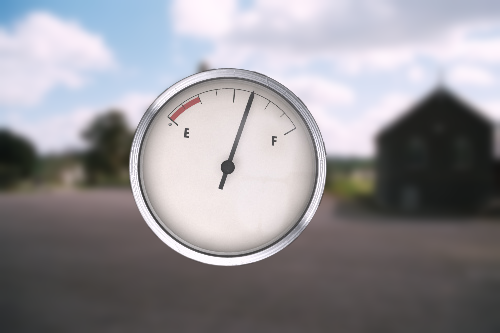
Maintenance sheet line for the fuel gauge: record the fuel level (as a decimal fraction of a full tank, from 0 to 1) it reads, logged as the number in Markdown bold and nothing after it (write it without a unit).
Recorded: **0.625**
